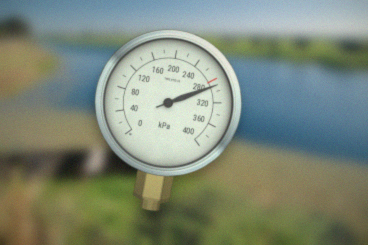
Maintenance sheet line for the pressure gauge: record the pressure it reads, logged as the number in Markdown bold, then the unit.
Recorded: **290** kPa
